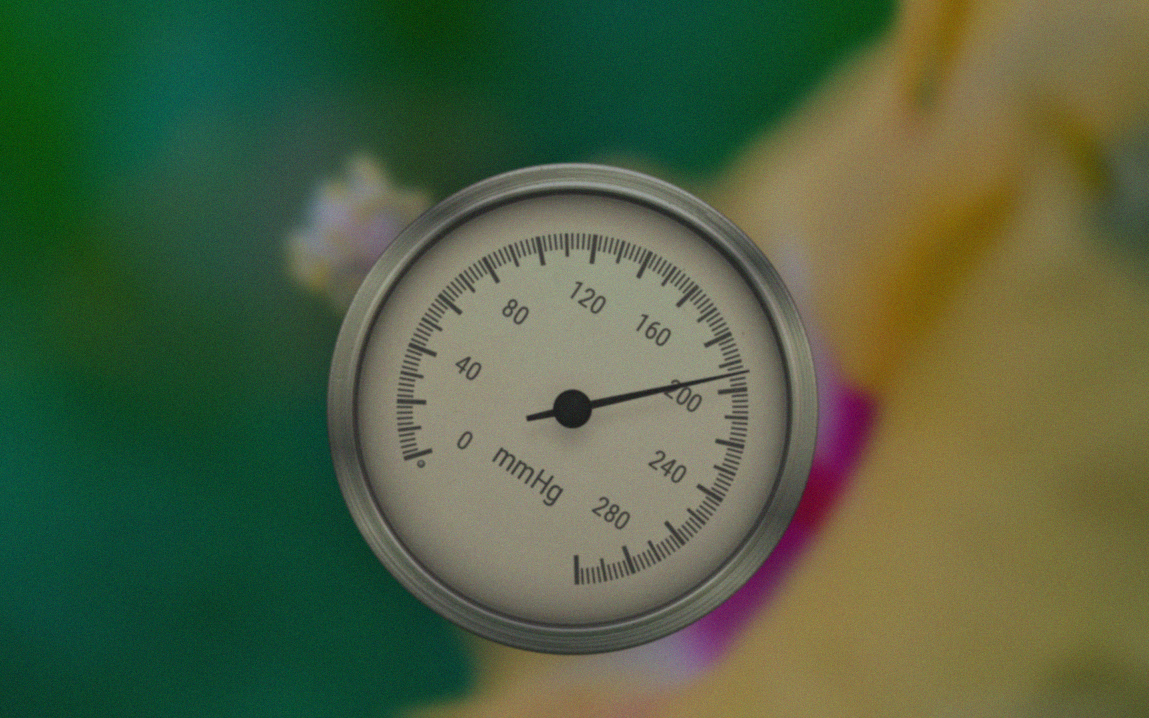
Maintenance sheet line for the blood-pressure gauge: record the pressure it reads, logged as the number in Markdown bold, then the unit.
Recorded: **194** mmHg
